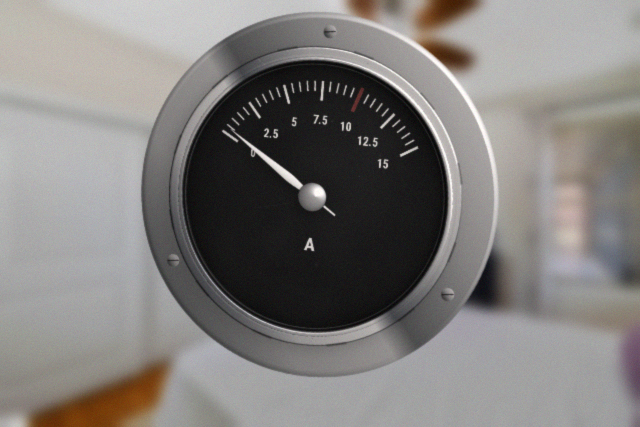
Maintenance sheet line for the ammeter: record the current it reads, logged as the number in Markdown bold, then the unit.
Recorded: **0.5** A
